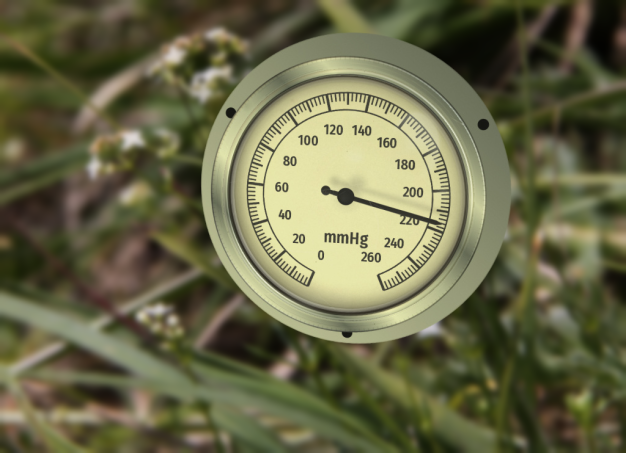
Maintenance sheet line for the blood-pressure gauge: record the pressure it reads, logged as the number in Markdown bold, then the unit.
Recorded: **216** mmHg
